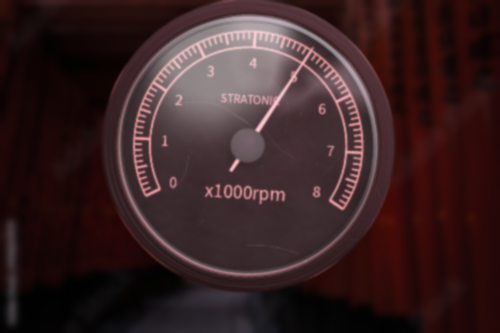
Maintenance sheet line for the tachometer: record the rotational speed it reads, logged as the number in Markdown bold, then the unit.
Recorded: **5000** rpm
